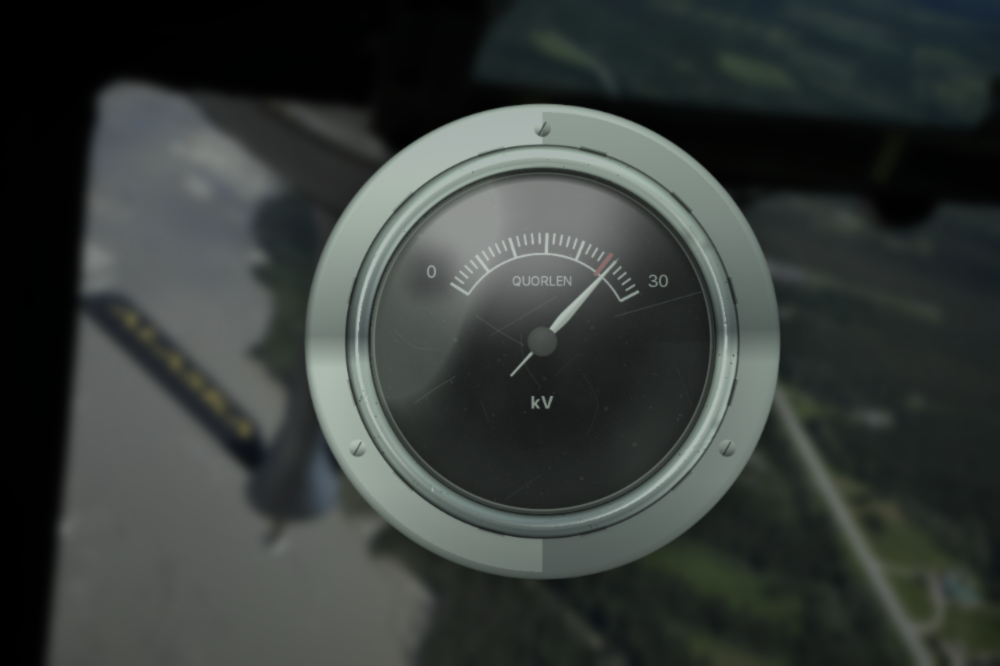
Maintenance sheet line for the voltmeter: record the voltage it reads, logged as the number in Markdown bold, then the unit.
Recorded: **25** kV
